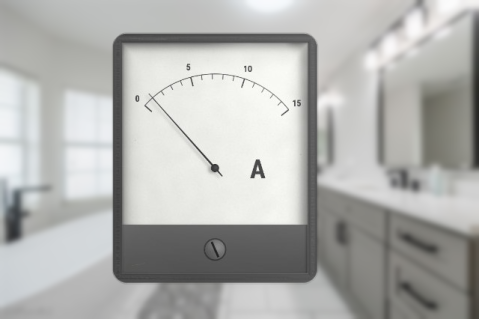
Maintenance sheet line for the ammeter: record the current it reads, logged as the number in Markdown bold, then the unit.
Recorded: **1** A
